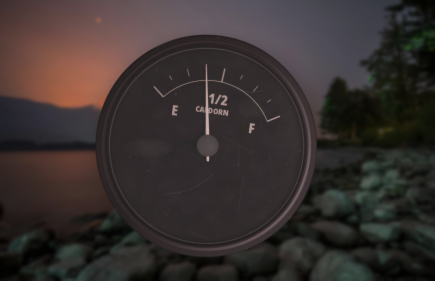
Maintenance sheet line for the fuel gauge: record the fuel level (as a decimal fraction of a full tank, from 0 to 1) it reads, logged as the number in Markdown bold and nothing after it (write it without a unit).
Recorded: **0.375**
